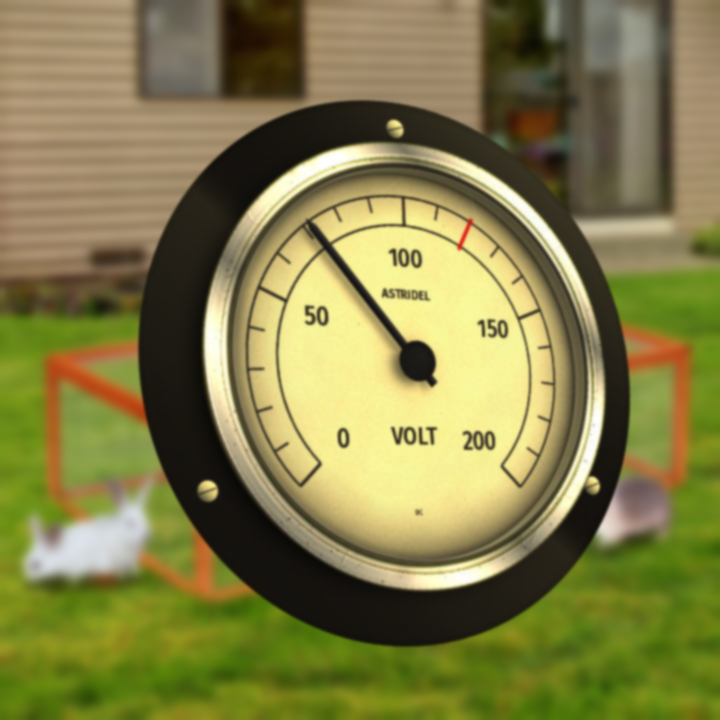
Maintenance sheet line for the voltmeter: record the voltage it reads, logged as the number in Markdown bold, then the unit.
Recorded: **70** V
